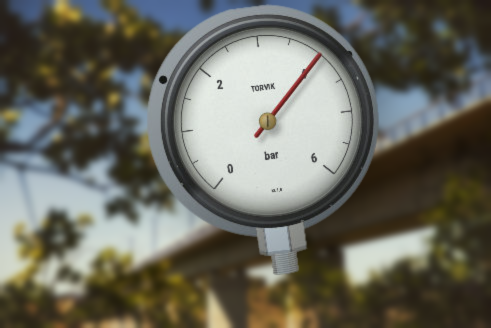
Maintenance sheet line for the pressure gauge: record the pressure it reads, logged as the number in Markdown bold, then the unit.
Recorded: **4** bar
